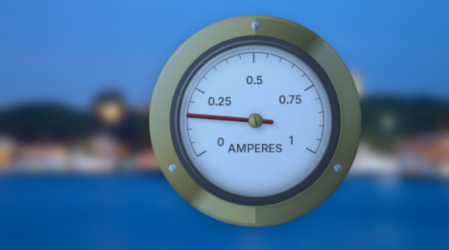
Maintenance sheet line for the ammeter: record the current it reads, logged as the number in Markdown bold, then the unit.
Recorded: **0.15** A
